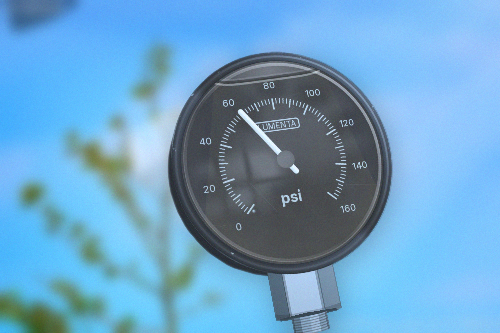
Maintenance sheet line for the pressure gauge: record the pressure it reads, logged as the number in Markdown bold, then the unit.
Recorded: **60** psi
